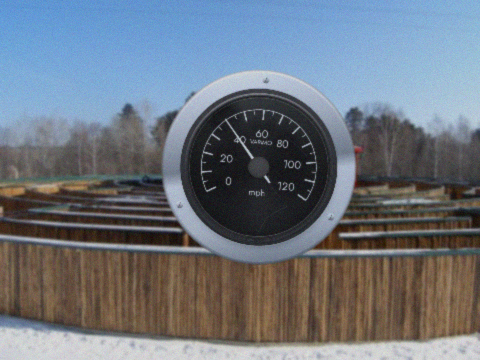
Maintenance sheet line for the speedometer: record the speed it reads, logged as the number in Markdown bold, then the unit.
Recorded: **40** mph
